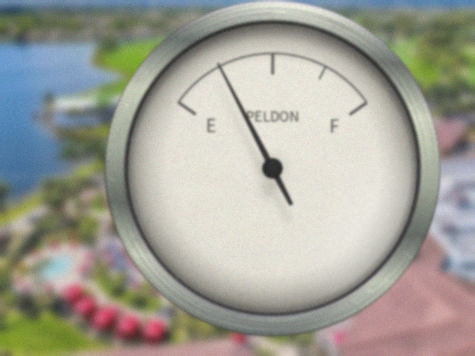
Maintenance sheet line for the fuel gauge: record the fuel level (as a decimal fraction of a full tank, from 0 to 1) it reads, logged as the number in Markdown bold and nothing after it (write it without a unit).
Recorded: **0.25**
